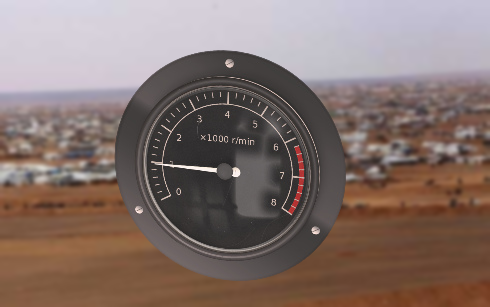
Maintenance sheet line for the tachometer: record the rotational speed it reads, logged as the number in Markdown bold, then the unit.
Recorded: **1000** rpm
